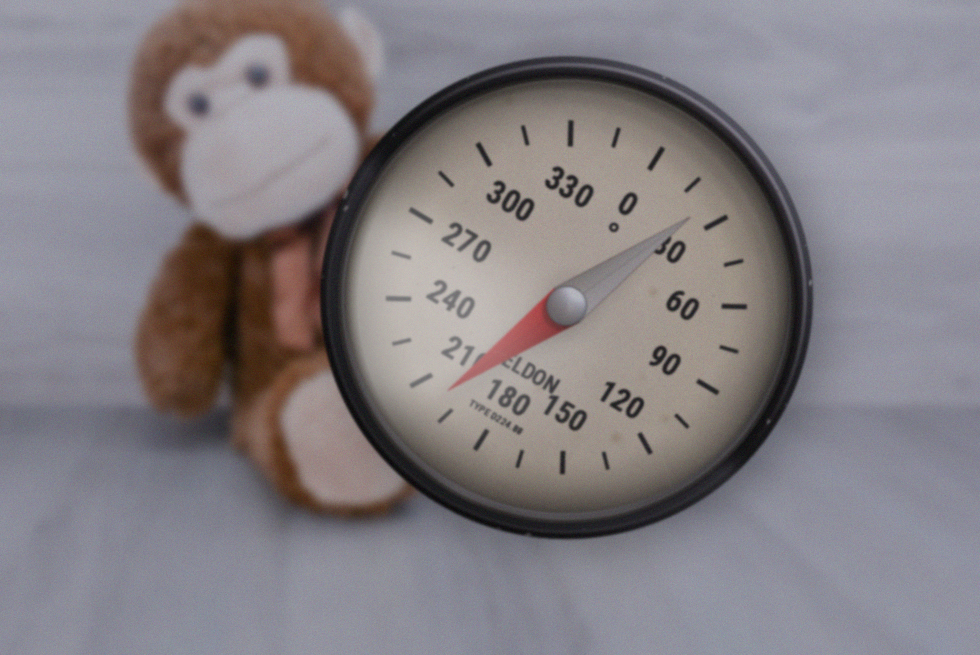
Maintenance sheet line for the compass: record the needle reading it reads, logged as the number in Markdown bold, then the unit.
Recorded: **202.5** °
